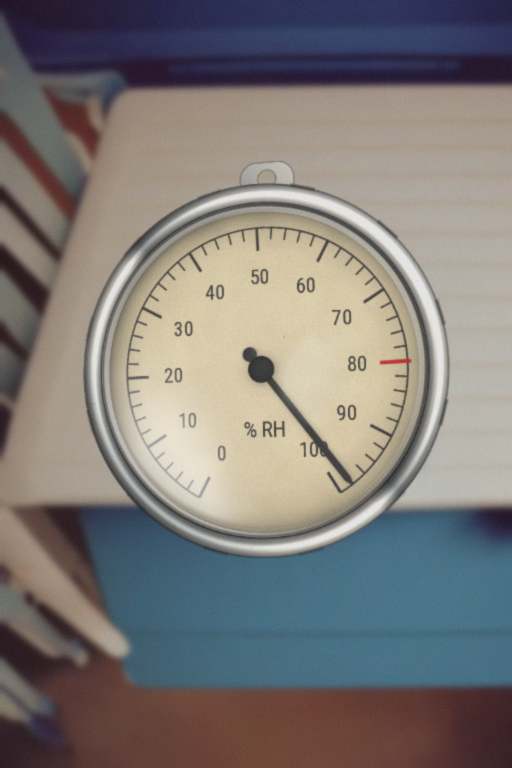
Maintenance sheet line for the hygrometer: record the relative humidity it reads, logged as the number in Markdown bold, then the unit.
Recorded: **98** %
